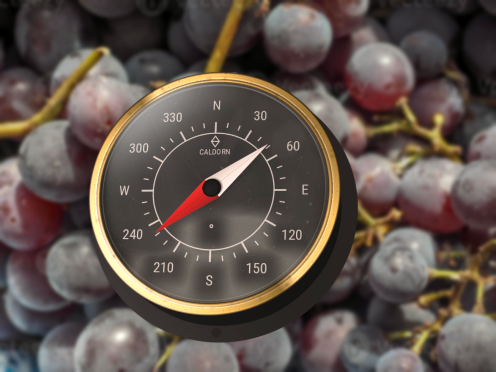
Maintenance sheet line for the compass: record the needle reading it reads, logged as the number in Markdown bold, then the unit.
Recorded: **230** °
